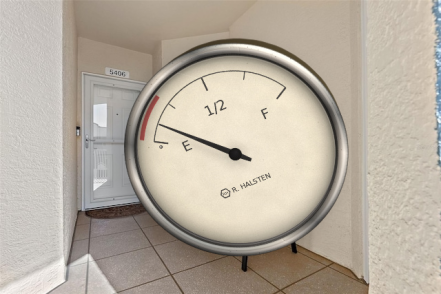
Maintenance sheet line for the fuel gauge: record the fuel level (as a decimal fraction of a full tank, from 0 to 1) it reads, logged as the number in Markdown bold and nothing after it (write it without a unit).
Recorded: **0.125**
